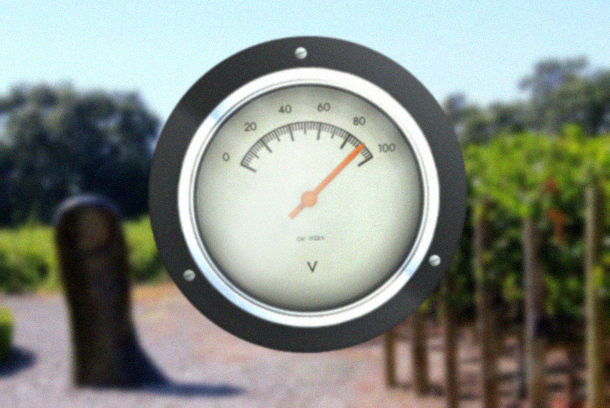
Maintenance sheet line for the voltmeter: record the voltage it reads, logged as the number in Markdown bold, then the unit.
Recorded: **90** V
